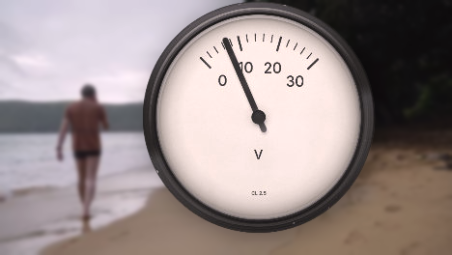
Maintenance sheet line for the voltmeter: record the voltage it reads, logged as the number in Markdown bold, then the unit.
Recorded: **7** V
